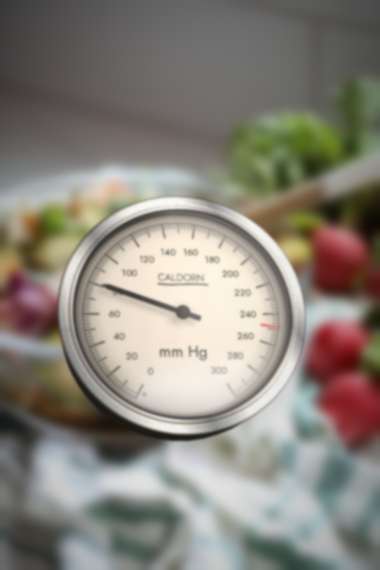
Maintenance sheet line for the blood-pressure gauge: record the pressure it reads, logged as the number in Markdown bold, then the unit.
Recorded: **80** mmHg
